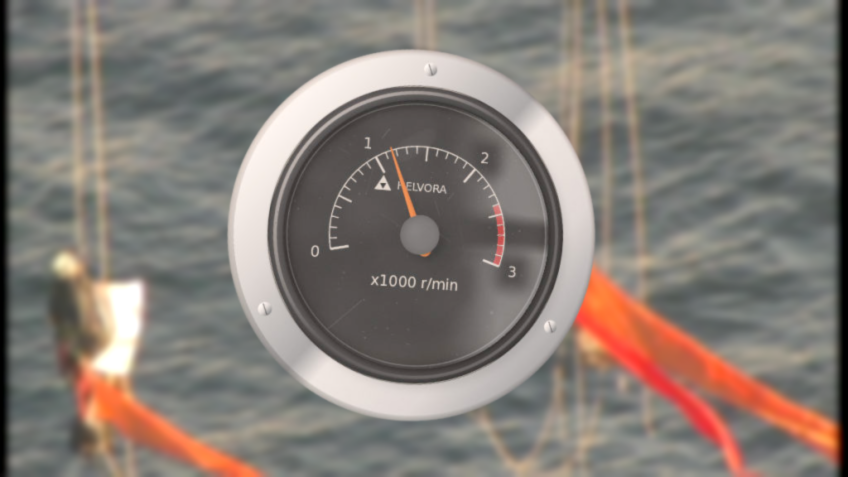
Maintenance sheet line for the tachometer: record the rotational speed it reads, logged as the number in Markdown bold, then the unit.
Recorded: **1150** rpm
